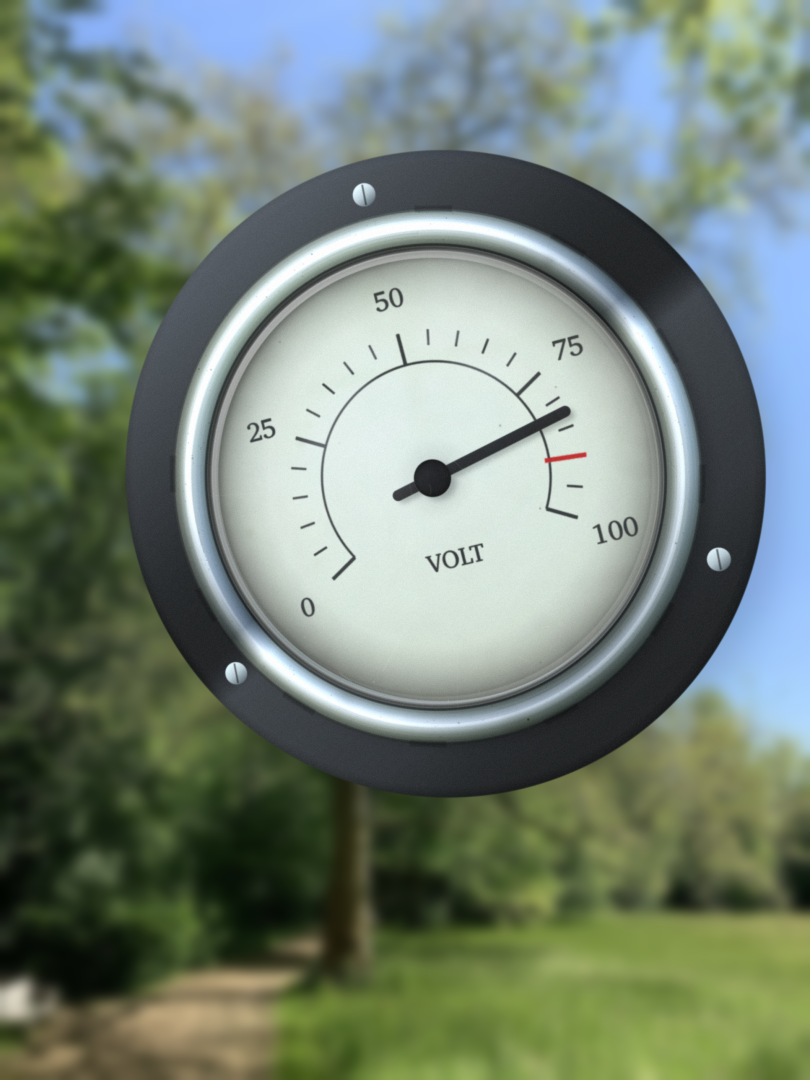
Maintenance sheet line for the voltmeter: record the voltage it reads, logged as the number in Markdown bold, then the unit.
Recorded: **82.5** V
